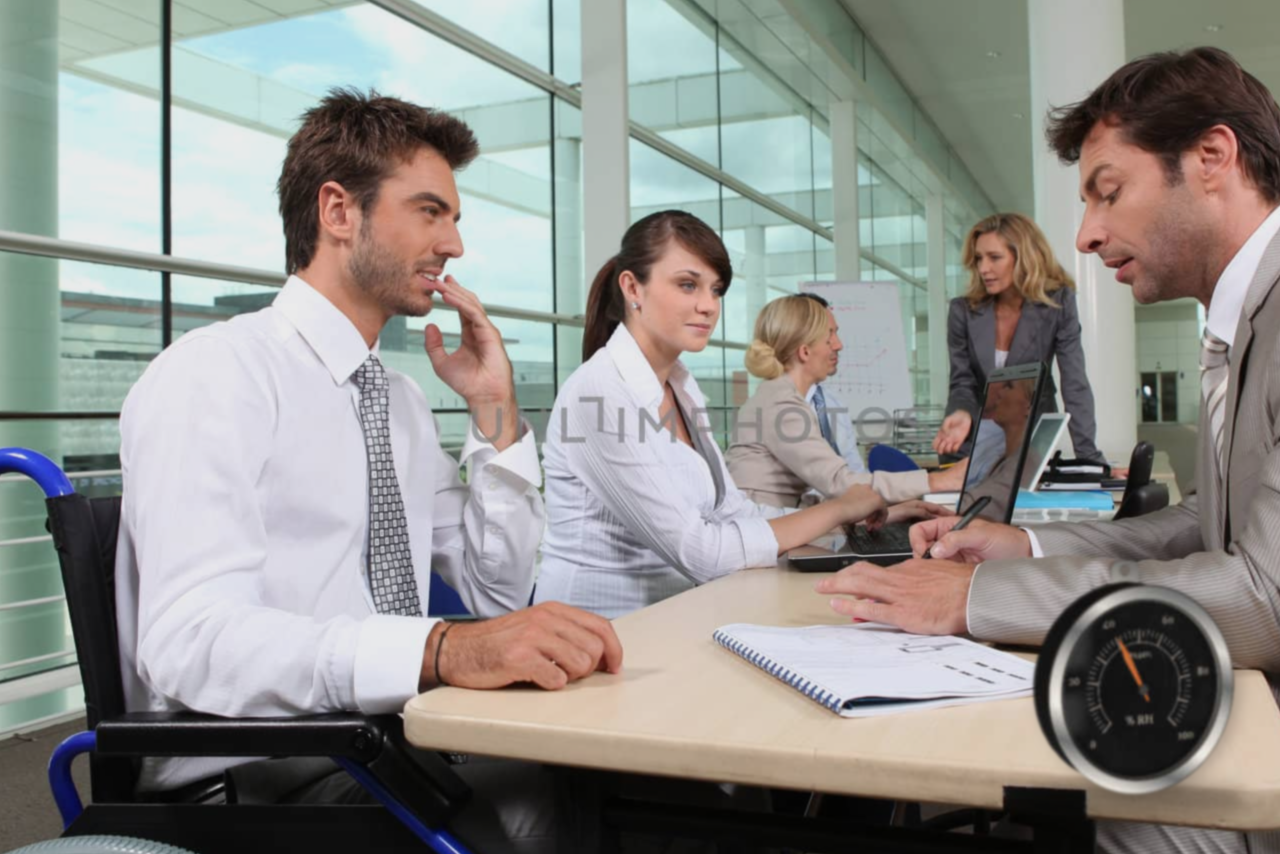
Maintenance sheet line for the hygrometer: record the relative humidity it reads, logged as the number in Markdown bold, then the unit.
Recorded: **40** %
